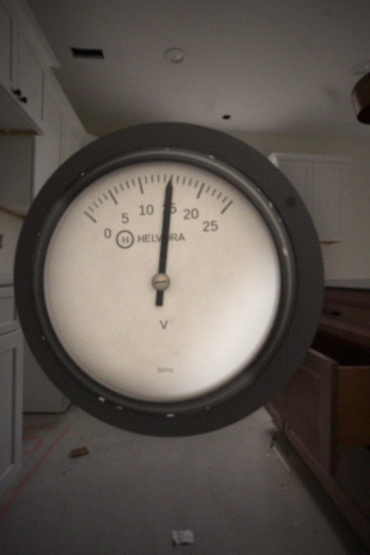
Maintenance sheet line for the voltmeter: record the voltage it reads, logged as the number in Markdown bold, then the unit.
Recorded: **15** V
